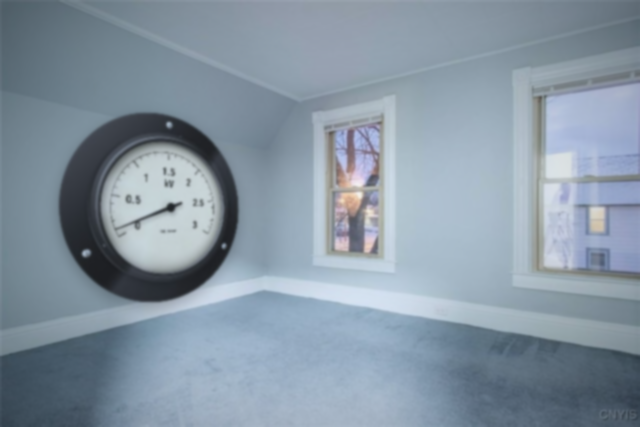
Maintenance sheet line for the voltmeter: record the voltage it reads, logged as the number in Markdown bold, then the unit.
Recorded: **0.1** kV
